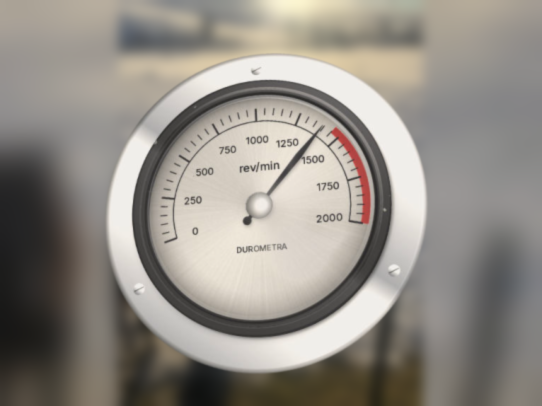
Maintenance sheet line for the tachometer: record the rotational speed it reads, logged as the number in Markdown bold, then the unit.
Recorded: **1400** rpm
